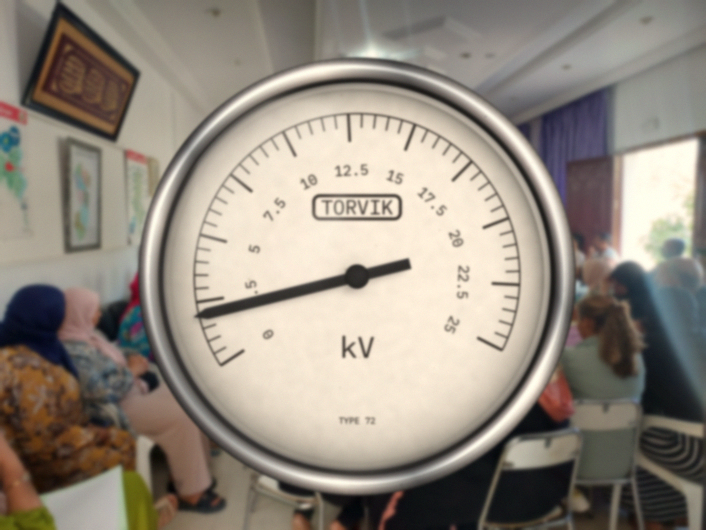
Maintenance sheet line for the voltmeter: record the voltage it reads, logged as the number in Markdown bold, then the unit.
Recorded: **2** kV
